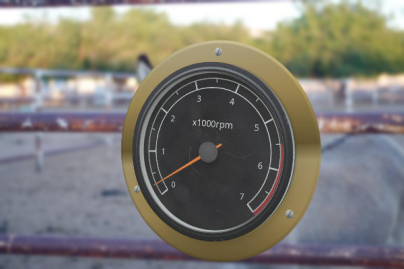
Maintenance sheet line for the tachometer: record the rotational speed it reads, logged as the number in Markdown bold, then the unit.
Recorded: **250** rpm
